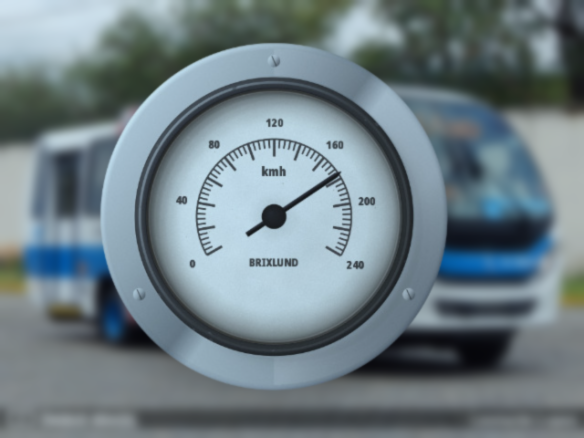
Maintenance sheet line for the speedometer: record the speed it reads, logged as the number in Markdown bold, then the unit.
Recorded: **176** km/h
